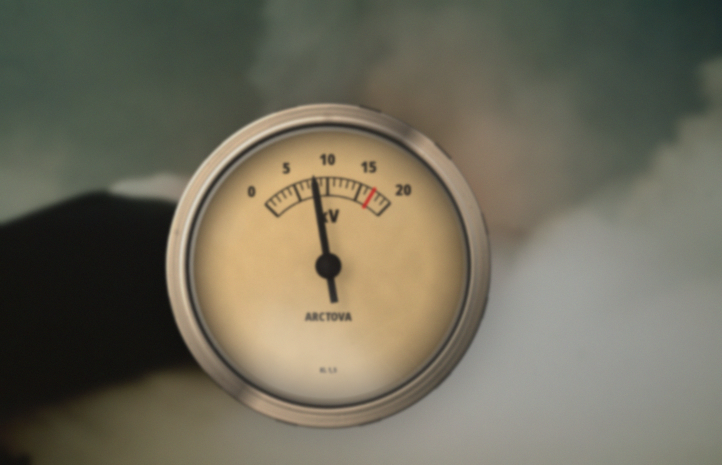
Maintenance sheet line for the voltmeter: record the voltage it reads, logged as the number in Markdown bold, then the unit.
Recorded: **8** kV
